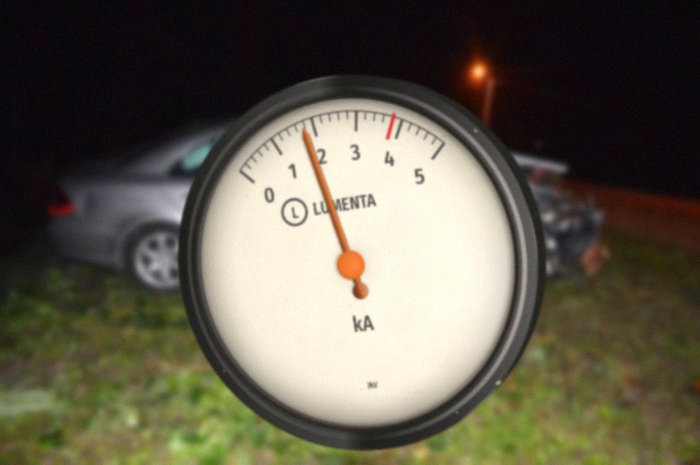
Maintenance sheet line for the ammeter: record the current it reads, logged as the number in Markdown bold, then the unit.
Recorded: **1.8** kA
